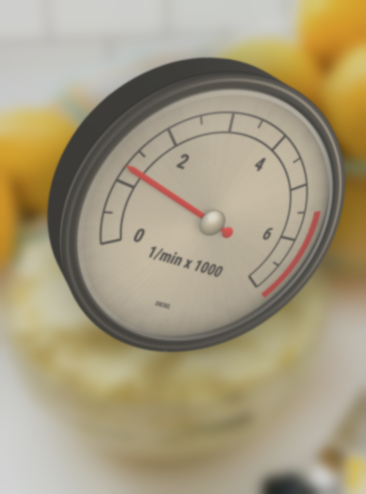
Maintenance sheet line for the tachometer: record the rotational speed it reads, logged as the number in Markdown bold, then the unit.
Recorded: **1250** rpm
